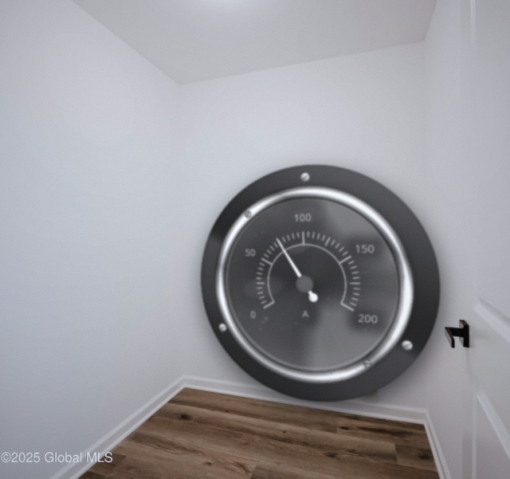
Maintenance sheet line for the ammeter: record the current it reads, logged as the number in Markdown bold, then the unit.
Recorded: **75** A
